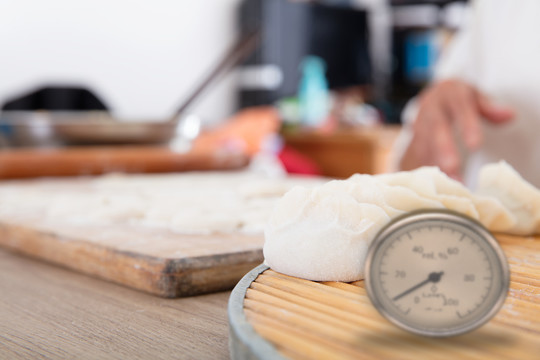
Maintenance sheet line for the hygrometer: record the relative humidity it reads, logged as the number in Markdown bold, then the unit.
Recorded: **8** %
